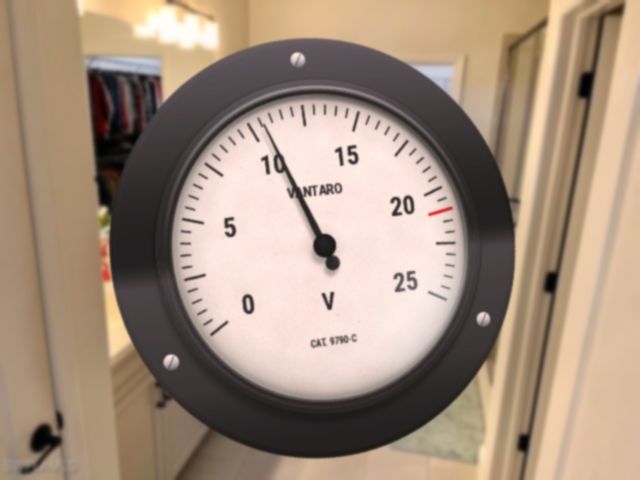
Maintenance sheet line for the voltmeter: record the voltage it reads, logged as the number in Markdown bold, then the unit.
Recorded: **10.5** V
